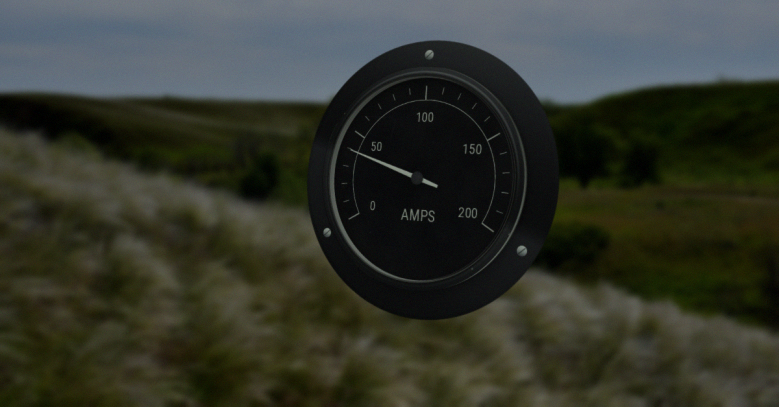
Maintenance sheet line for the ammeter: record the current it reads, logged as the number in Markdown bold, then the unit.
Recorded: **40** A
